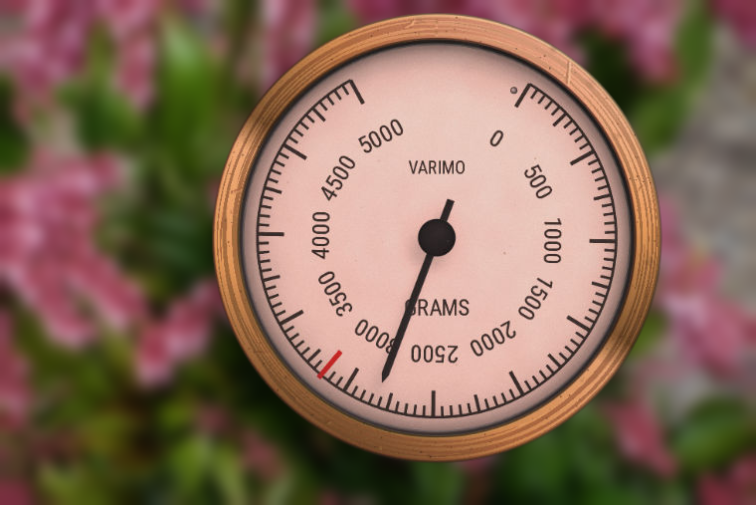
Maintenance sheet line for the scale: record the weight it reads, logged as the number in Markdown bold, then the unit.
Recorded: **2825** g
